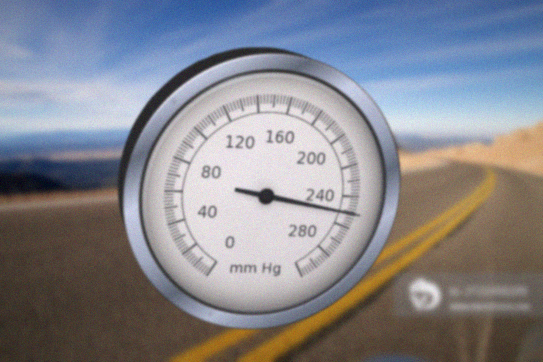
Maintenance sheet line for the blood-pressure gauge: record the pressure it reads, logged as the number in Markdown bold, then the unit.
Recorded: **250** mmHg
